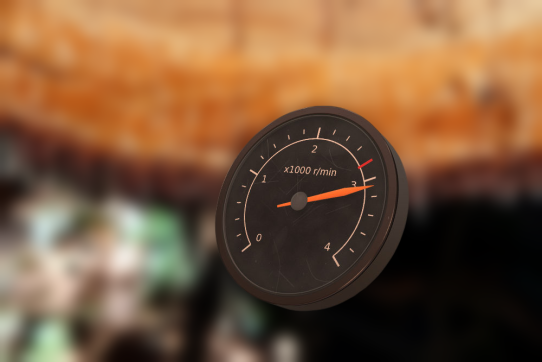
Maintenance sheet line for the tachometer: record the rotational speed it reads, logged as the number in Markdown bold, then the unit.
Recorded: **3100** rpm
